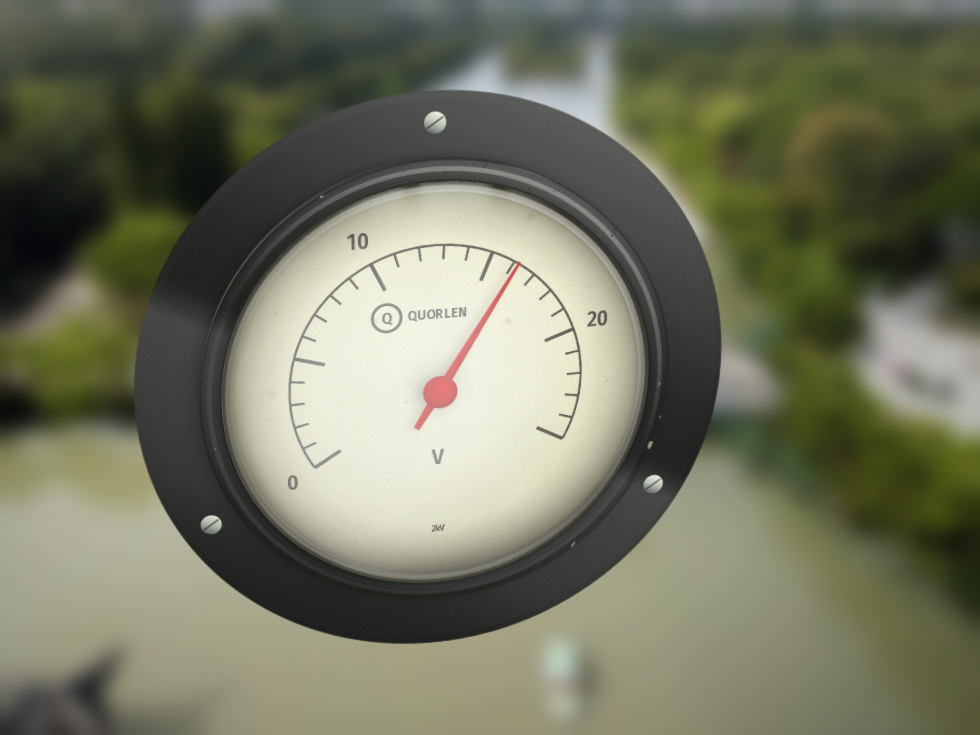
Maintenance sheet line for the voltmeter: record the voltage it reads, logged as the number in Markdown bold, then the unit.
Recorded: **16** V
